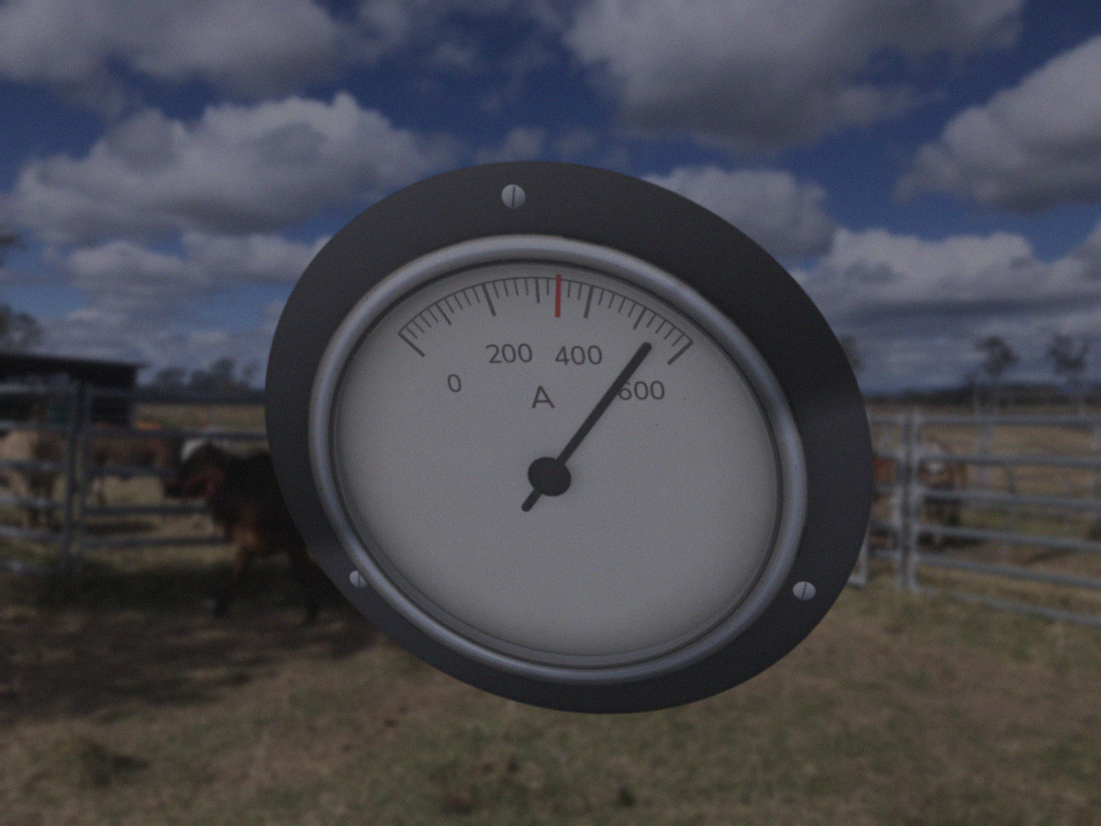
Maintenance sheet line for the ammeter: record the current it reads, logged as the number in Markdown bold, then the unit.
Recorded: **540** A
